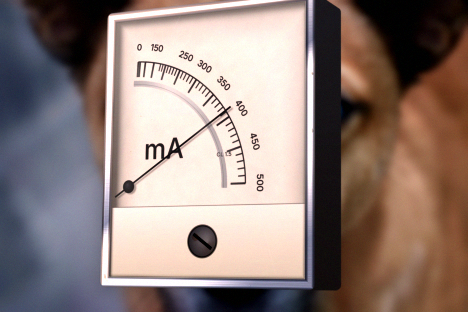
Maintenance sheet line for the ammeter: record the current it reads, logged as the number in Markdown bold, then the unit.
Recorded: **390** mA
